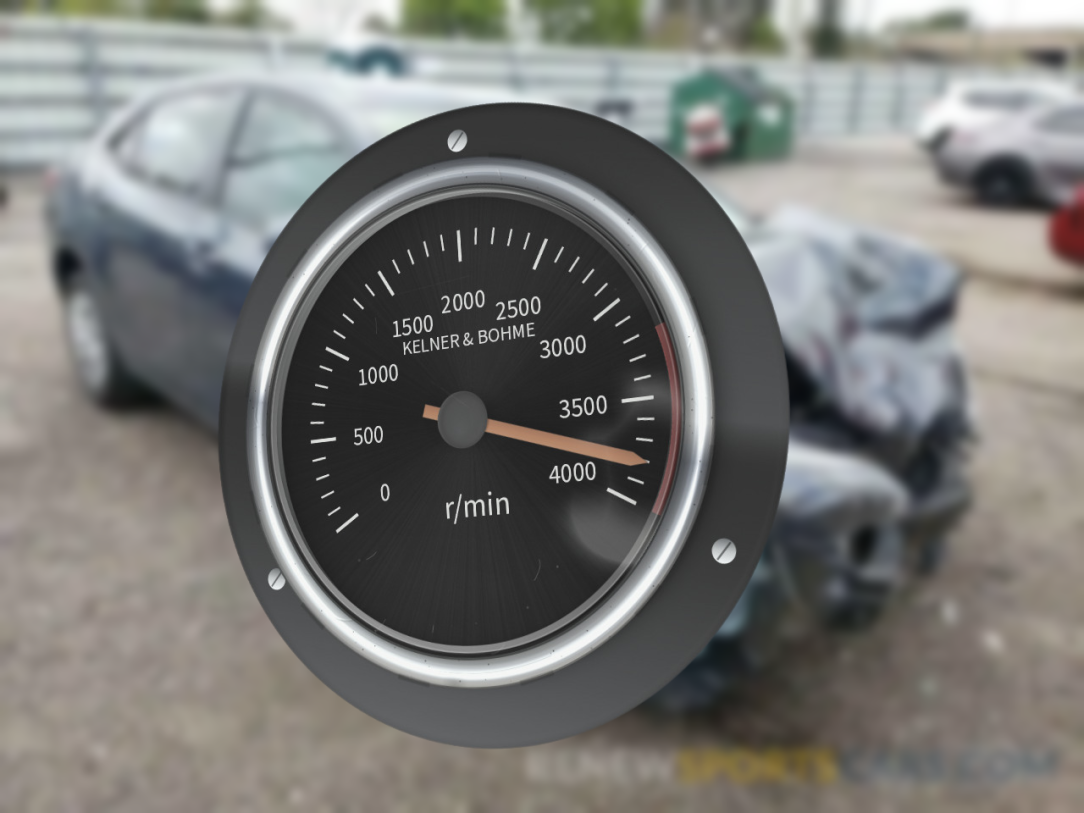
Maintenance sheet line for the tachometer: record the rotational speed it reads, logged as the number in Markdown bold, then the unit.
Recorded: **3800** rpm
